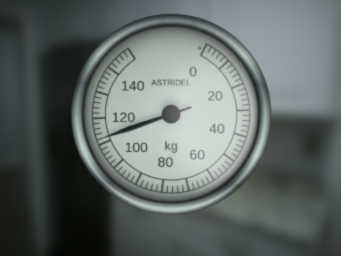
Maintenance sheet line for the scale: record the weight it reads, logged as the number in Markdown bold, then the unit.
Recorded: **112** kg
